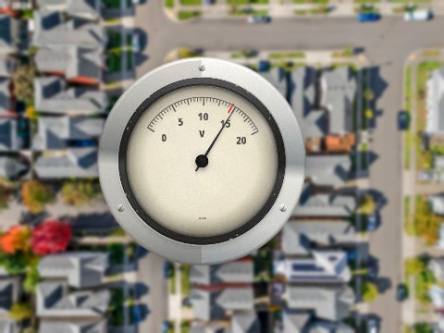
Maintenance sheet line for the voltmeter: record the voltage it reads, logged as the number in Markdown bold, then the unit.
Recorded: **15** V
